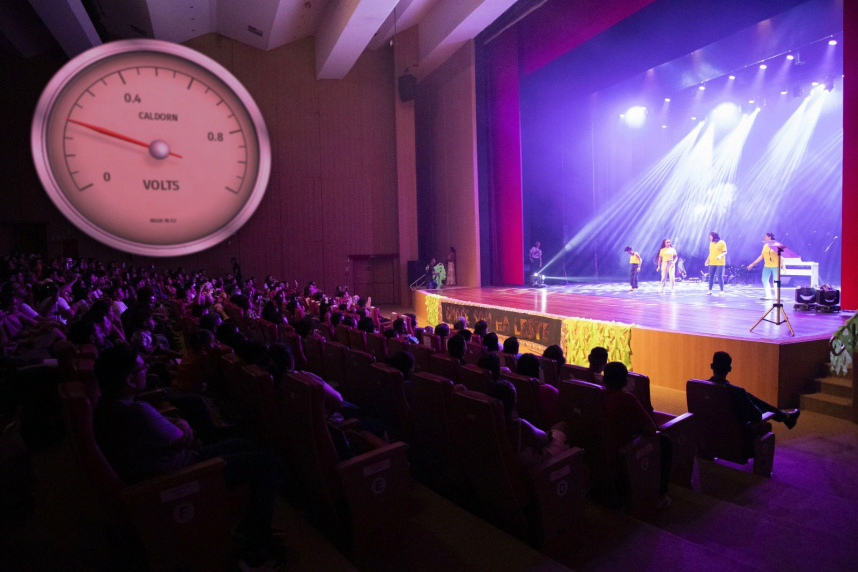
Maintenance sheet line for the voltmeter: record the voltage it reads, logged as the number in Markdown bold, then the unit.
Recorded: **0.2** V
